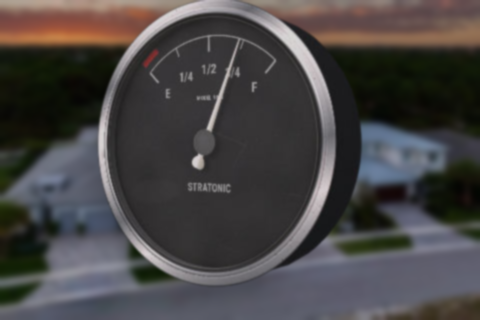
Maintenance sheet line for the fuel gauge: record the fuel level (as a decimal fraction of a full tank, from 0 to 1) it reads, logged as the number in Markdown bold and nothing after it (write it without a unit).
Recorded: **0.75**
